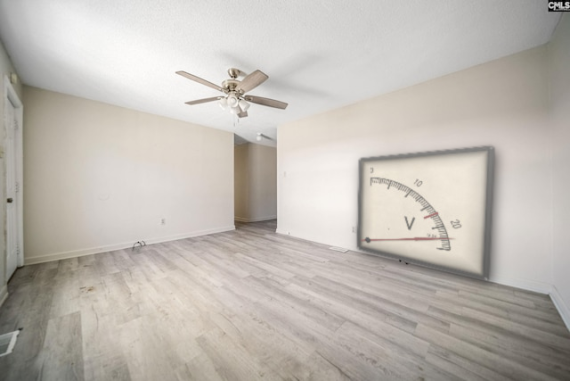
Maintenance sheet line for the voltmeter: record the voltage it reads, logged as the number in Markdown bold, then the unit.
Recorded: **22.5** V
